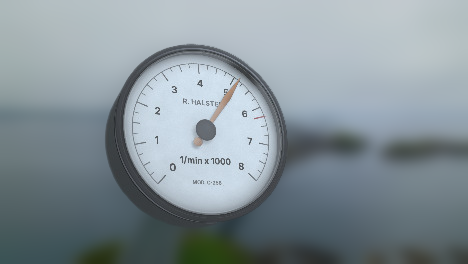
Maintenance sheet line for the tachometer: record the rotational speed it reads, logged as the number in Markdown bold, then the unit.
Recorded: **5125** rpm
